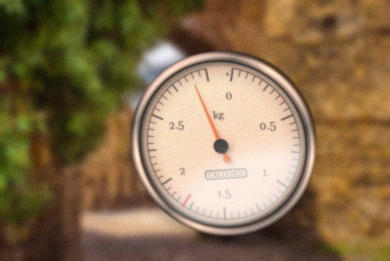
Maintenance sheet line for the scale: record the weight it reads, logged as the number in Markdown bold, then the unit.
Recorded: **2.9** kg
